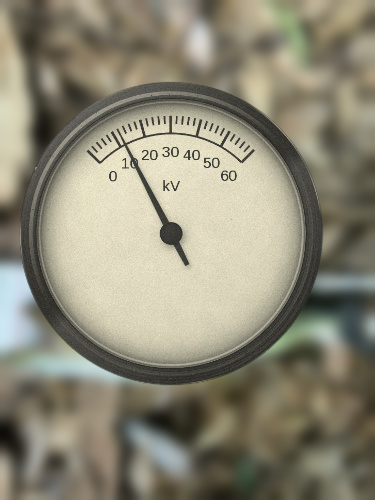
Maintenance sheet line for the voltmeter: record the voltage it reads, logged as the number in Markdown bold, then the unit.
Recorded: **12** kV
